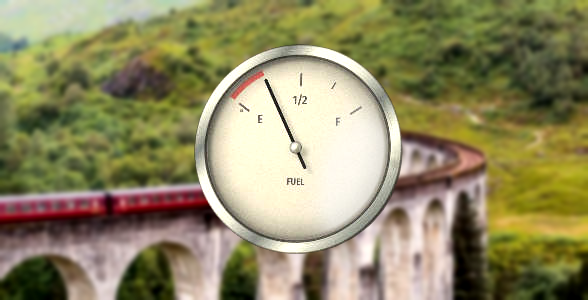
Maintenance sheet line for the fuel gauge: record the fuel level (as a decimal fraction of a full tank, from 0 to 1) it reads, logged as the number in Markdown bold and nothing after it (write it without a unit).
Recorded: **0.25**
